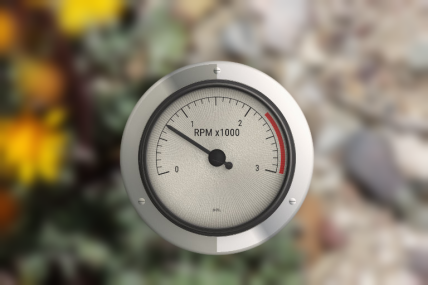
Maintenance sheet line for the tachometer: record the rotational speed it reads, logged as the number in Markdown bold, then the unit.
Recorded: **700** rpm
